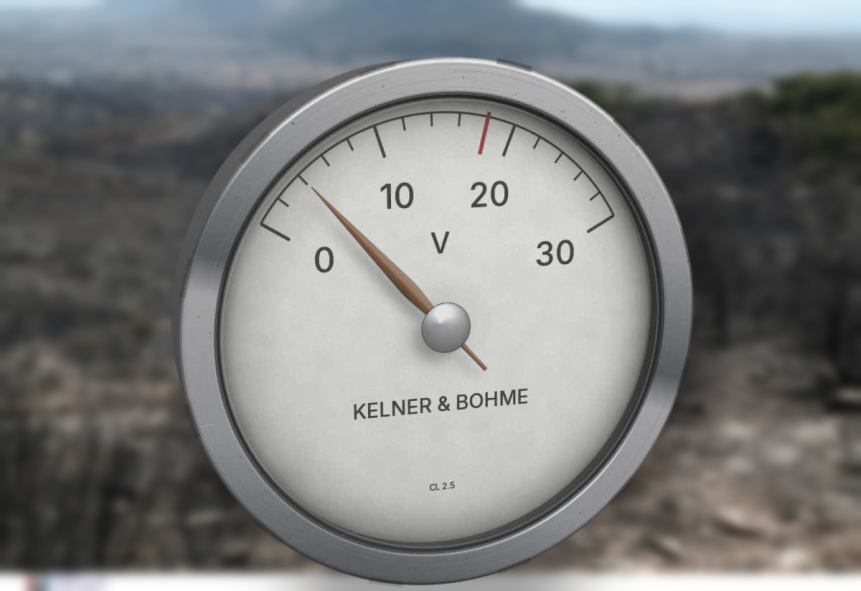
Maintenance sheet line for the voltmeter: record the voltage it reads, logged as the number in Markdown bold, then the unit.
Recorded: **4** V
